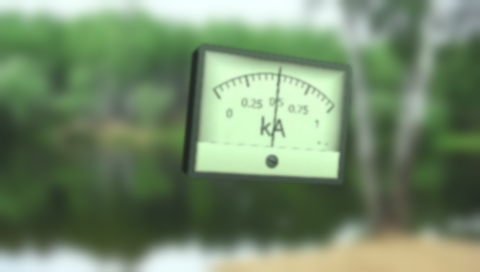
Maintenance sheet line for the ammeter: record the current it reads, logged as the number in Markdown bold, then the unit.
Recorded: **0.5** kA
